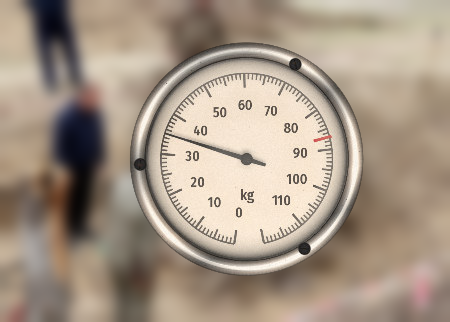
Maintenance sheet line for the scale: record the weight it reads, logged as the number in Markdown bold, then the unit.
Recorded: **35** kg
